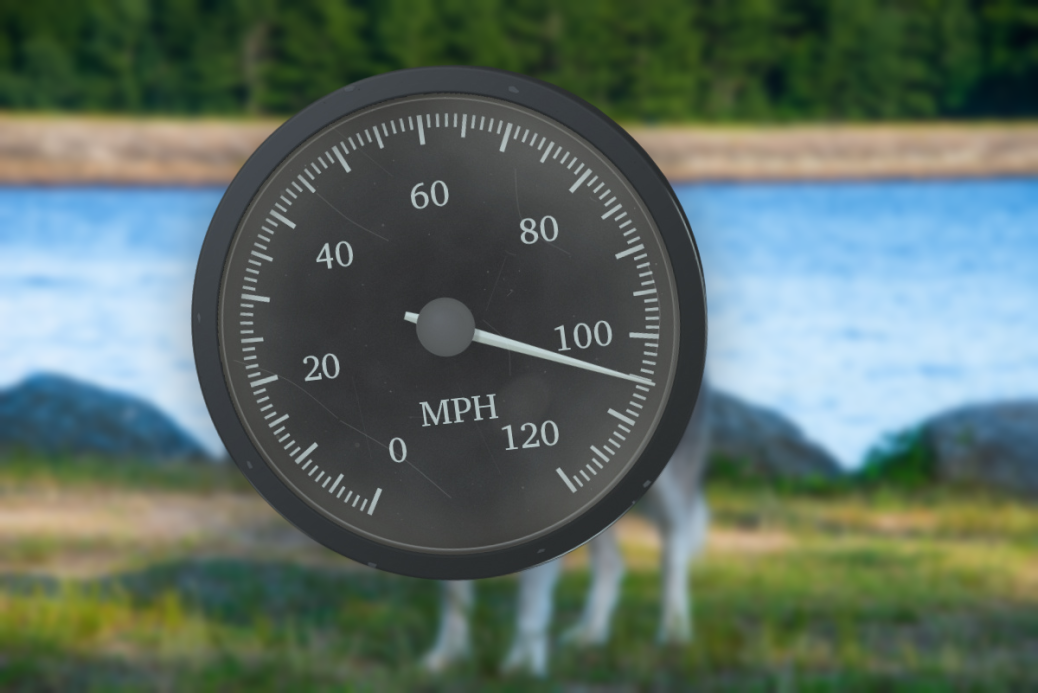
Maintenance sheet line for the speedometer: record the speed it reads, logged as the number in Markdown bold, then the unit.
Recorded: **105** mph
